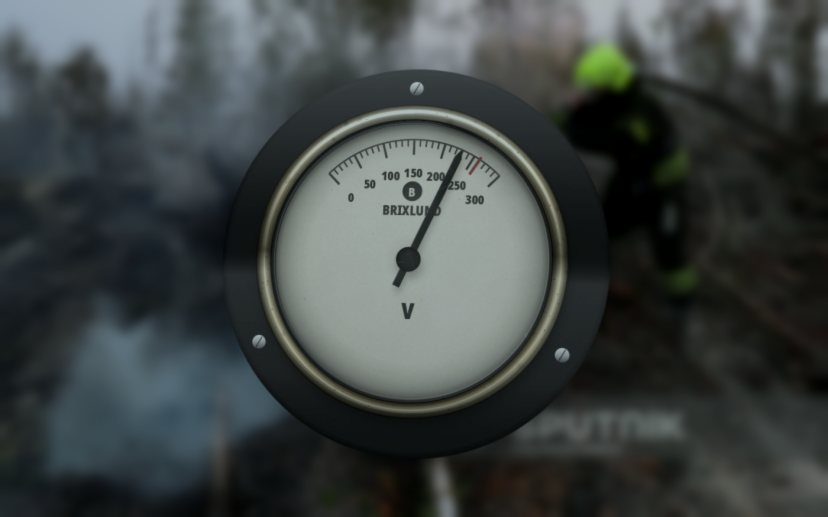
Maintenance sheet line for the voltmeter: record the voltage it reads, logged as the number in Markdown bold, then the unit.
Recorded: **230** V
